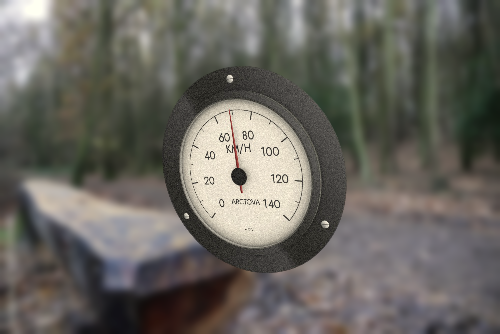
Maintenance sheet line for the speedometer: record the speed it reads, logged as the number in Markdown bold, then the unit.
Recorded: **70** km/h
